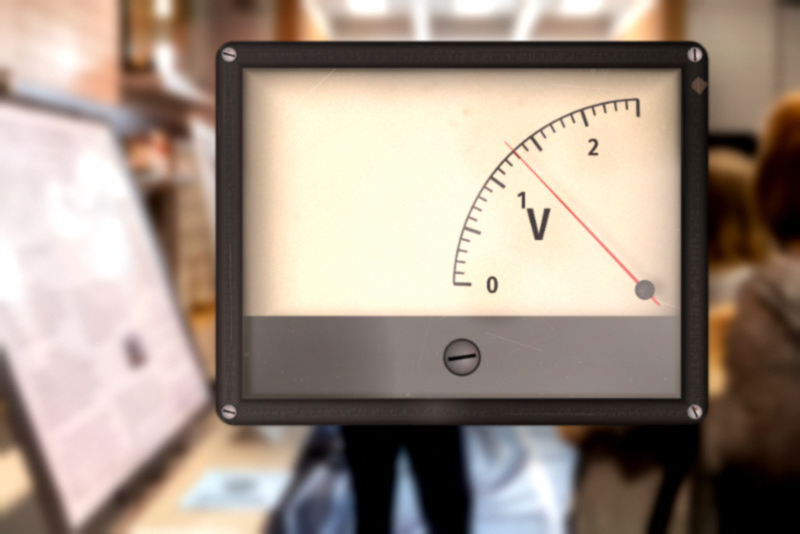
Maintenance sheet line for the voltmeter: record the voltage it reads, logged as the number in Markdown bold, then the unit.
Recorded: **1.3** V
